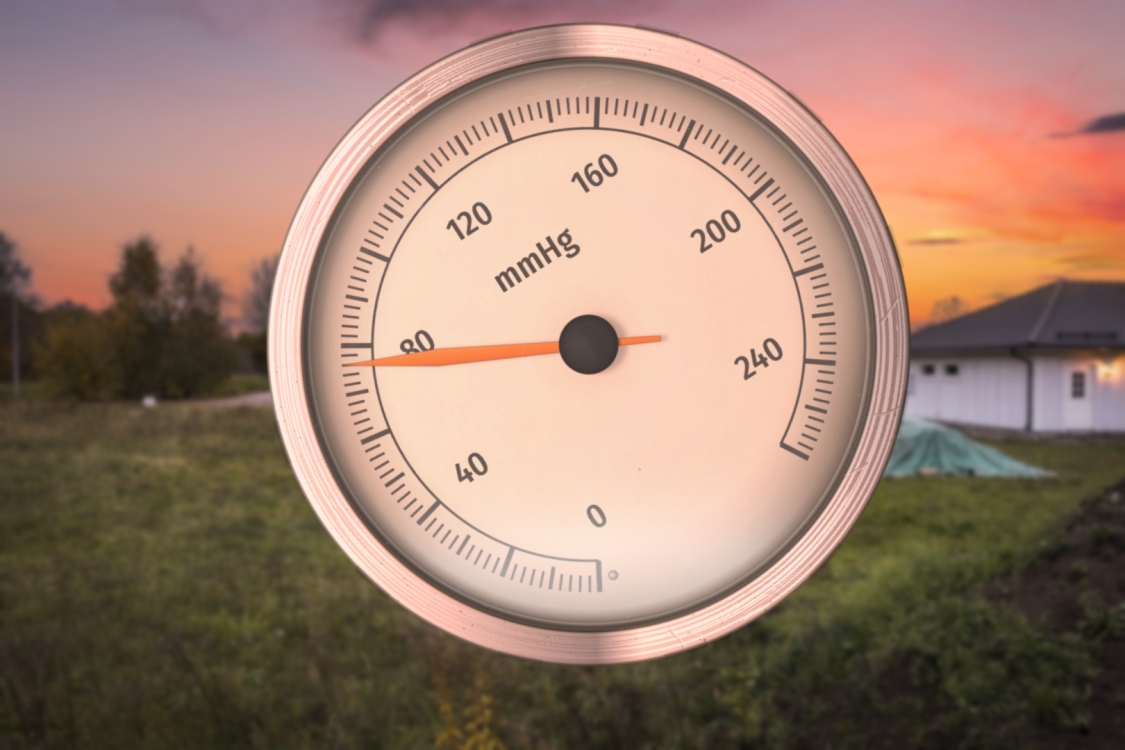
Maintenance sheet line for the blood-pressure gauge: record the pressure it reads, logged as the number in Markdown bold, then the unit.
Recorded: **76** mmHg
